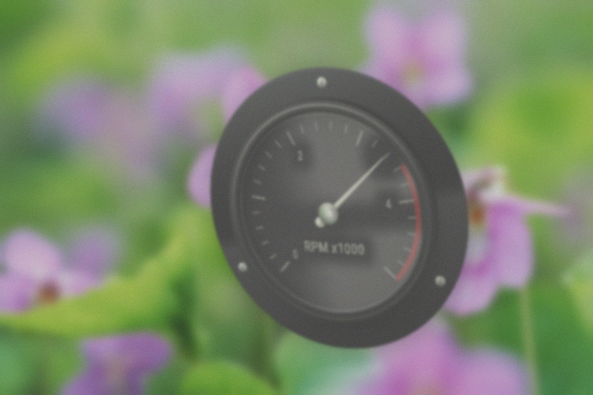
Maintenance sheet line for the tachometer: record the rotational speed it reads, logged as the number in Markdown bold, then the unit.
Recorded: **3400** rpm
